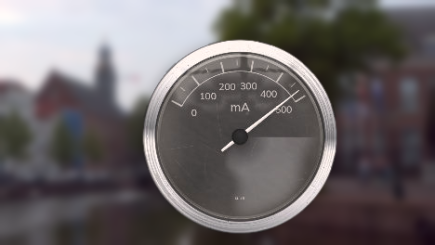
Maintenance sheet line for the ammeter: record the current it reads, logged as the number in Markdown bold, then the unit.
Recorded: **475** mA
